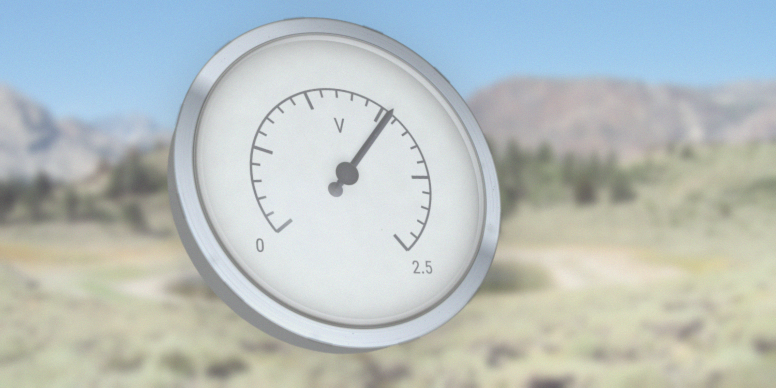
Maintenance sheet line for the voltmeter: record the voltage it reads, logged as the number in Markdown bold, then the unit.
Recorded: **1.55** V
